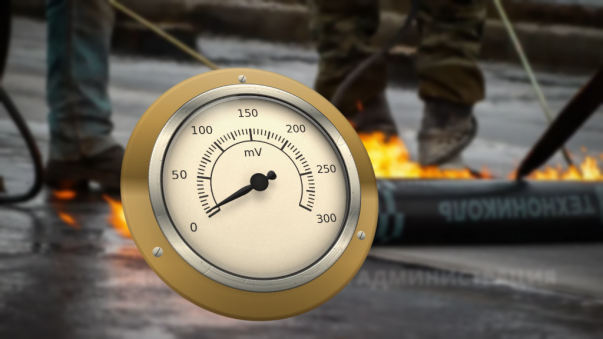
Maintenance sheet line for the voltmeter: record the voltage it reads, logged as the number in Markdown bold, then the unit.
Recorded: **5** mV
